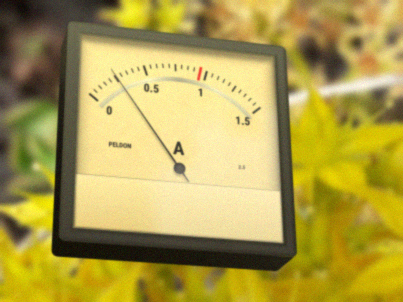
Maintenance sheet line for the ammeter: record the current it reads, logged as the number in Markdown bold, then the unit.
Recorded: **0.25** A
